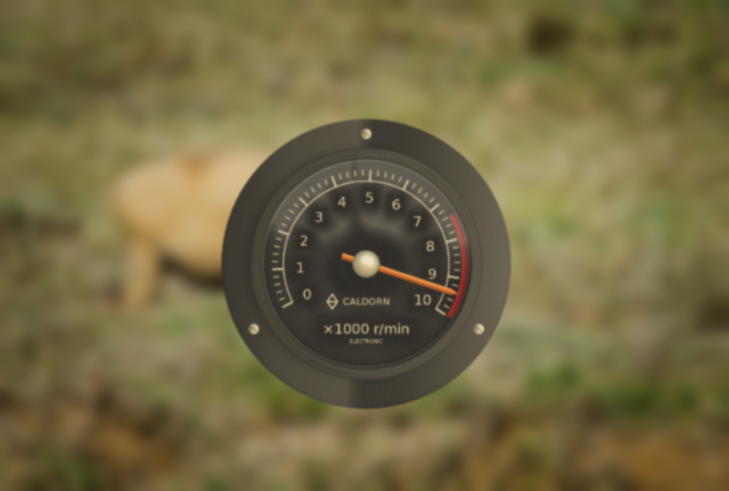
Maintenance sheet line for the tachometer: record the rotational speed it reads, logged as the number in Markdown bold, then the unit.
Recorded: **9400** rpm
